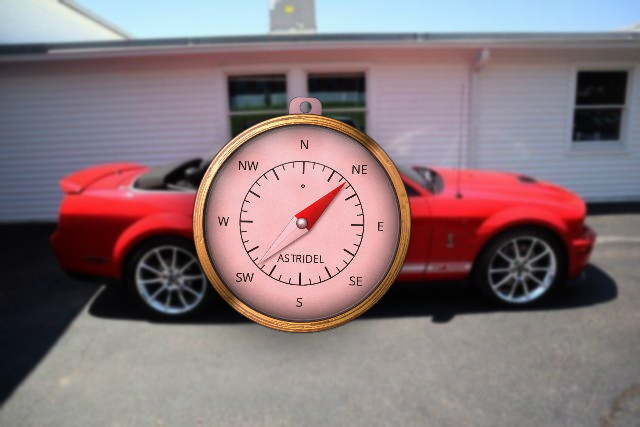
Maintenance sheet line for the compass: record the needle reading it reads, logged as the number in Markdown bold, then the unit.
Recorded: **45** °
